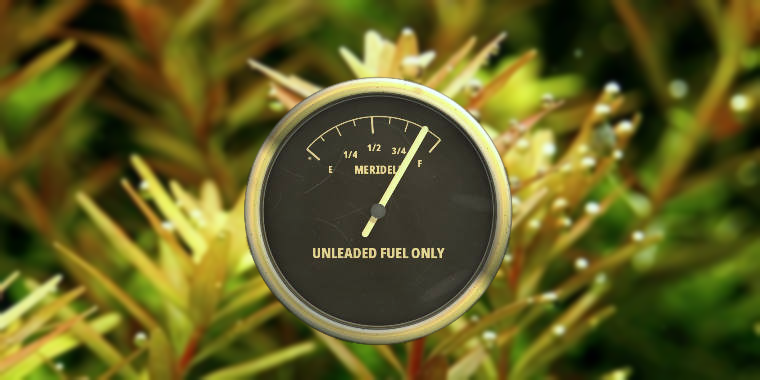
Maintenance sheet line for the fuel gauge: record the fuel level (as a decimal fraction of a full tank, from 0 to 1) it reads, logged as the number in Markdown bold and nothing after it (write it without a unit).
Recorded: **0.875**
